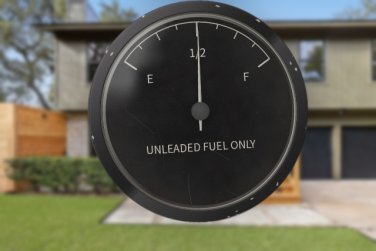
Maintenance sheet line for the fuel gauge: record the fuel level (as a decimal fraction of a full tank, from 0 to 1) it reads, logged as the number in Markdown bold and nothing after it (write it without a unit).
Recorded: **0.5**
